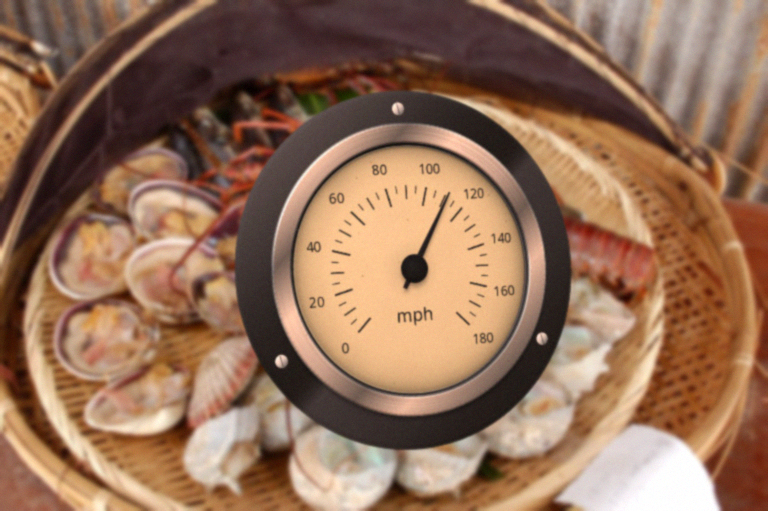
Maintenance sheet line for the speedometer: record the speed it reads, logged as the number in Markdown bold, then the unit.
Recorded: **110** mph
